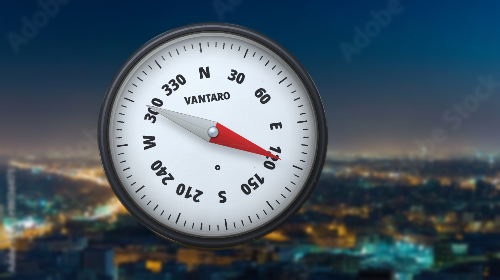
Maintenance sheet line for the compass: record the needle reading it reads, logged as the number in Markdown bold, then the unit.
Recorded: **120** °
